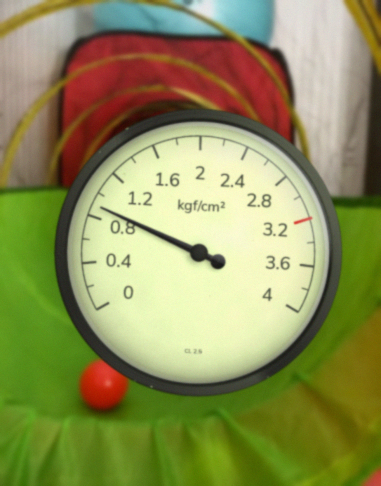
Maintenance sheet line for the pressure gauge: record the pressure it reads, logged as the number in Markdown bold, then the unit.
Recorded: **0.9** kg/cm²
